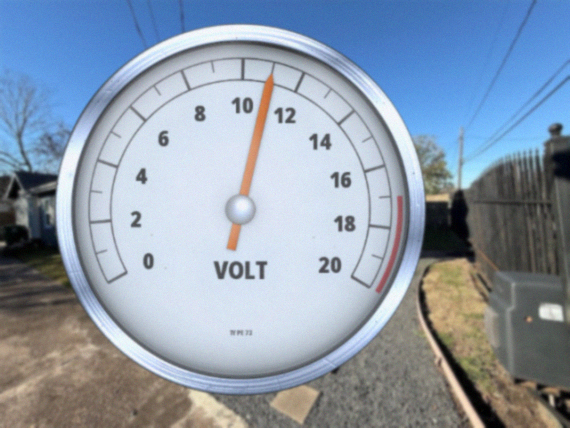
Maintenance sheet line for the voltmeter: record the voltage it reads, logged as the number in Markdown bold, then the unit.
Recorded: **11** V
